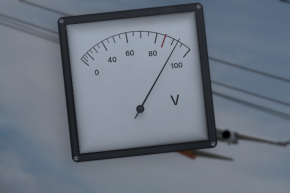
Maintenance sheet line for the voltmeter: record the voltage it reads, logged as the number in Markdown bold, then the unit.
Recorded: **92.5** V
